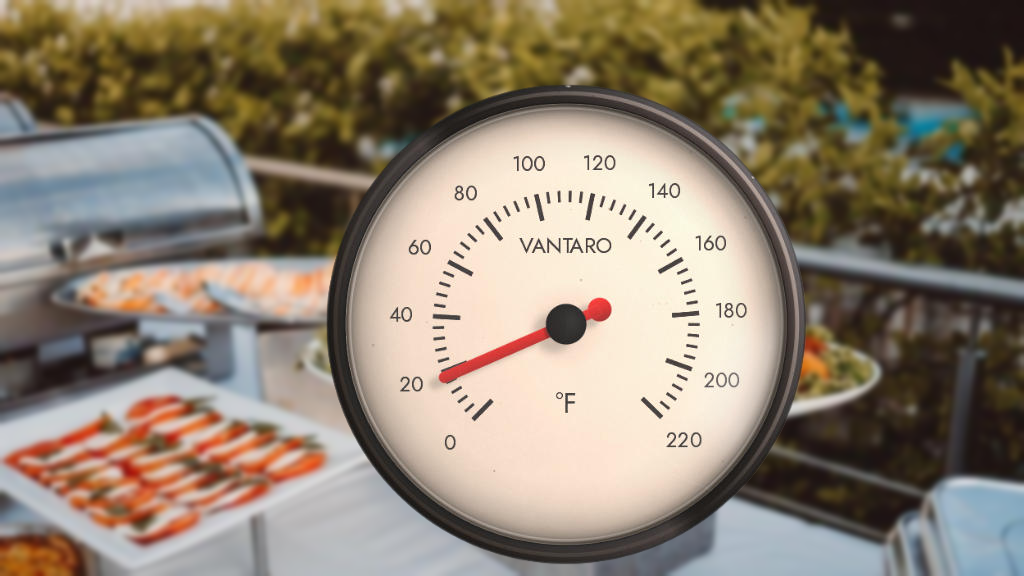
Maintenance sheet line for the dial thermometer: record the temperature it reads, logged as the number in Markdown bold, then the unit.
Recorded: **18** °F
